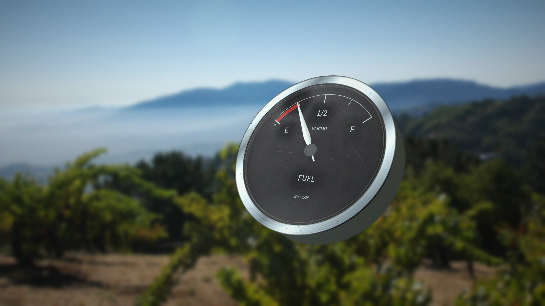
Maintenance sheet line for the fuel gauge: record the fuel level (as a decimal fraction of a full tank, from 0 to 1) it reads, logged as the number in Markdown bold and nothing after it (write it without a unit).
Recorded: **0.25**
